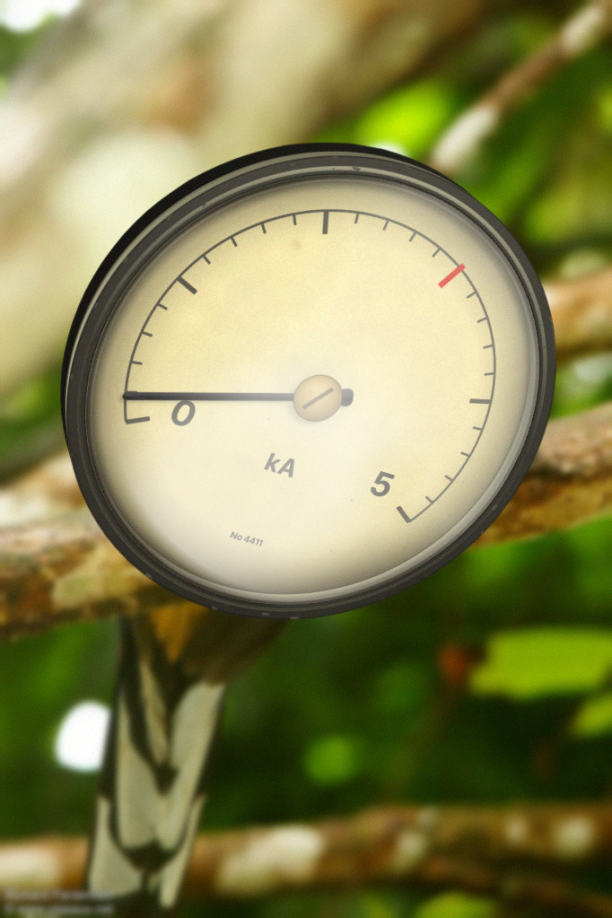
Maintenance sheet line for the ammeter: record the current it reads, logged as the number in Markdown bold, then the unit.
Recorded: **0.2** kA
